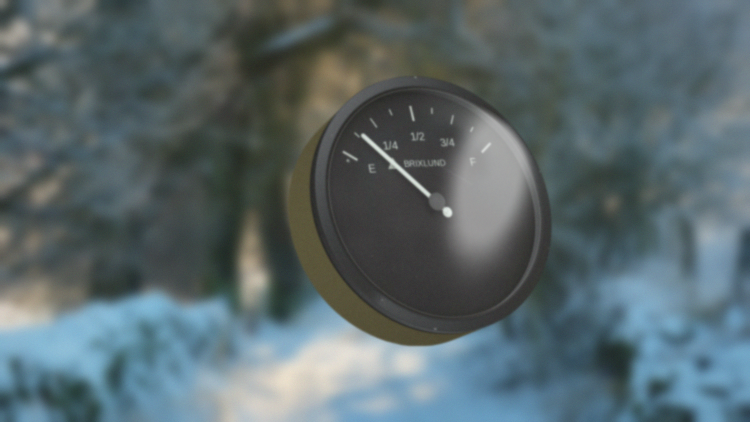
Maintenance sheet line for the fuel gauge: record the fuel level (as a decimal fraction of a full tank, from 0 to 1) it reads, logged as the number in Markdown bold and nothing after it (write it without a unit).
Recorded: **0.125**
